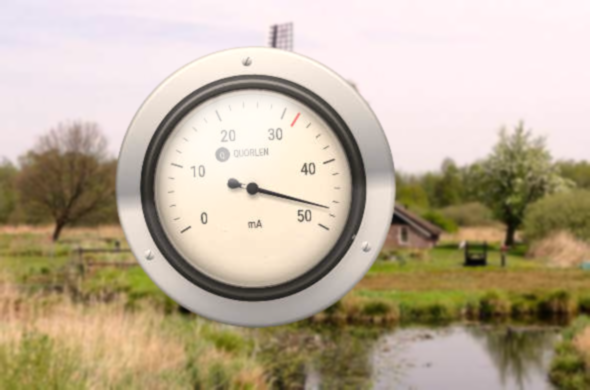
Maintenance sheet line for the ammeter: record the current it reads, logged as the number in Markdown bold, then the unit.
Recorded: **47** mA
